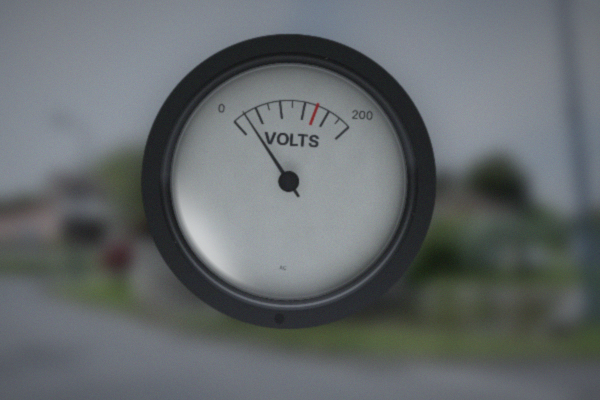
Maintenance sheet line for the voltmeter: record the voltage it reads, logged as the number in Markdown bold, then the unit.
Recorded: **20** V
